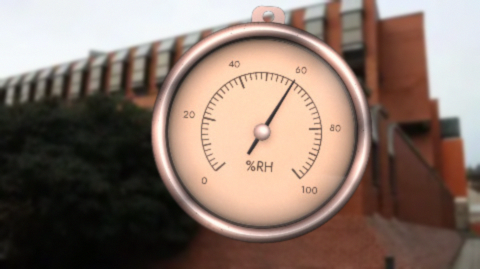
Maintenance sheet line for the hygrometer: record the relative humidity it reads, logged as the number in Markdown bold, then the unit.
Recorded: **60** %
